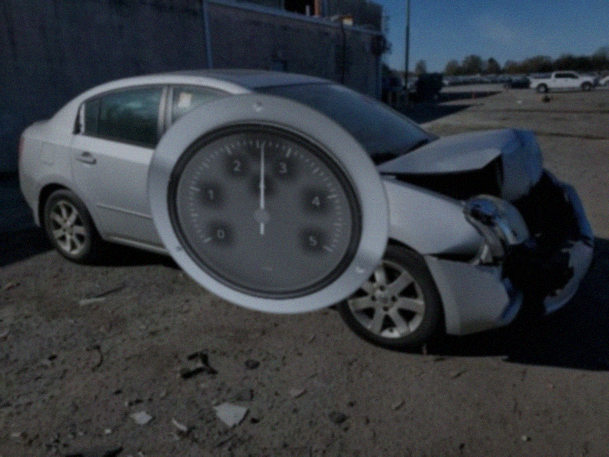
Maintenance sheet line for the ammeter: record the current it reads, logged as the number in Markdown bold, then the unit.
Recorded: **2.6** A
